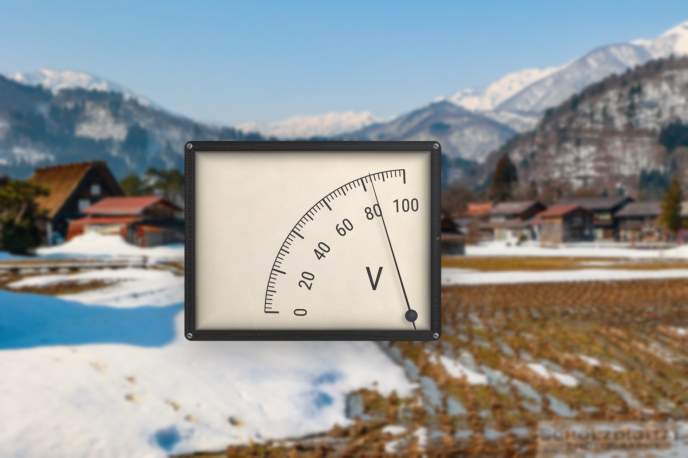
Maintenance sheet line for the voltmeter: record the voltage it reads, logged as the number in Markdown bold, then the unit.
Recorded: **84** V
